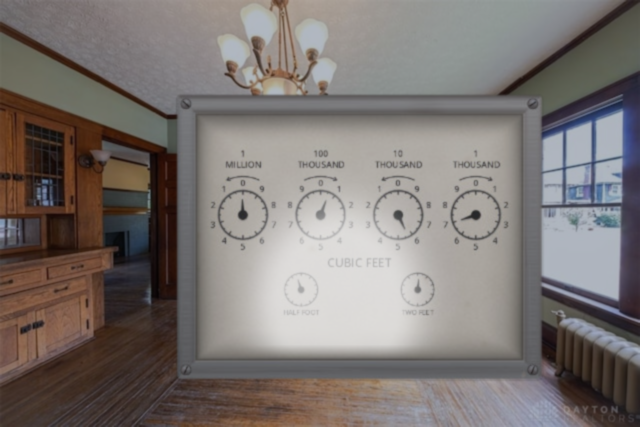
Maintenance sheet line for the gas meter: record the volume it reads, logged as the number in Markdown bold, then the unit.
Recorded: **5700** ft³
